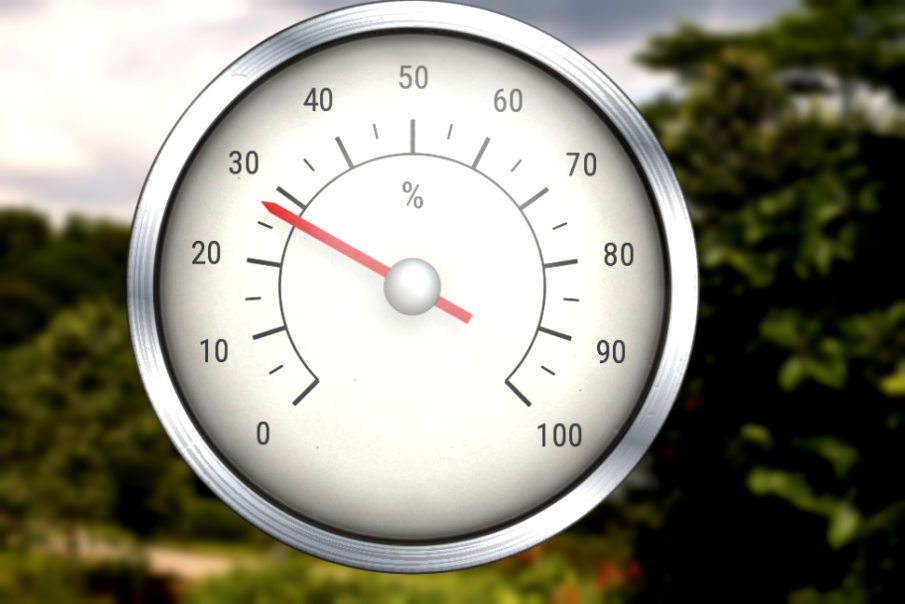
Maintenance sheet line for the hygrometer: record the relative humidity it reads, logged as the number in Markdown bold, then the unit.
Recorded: **27.5** %
